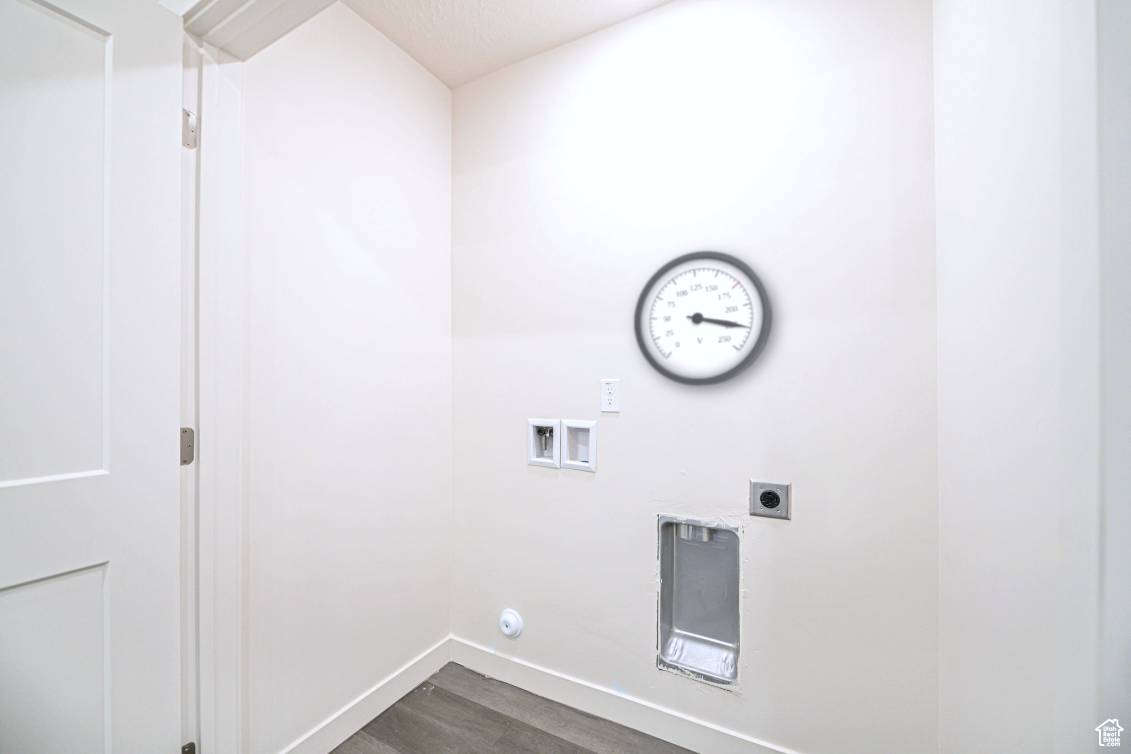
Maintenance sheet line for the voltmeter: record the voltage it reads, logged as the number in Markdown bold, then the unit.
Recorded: **225** V
